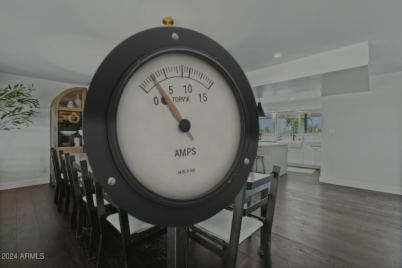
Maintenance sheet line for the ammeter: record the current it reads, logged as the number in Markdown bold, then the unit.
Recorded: **2.5** A
